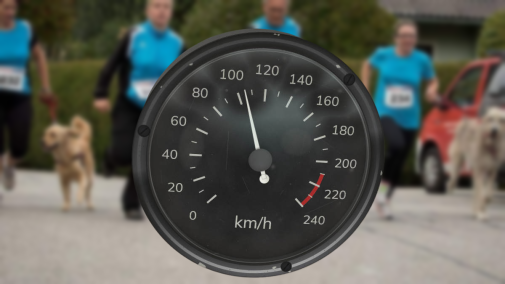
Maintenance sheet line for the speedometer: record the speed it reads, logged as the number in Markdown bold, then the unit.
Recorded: **105** km/h
